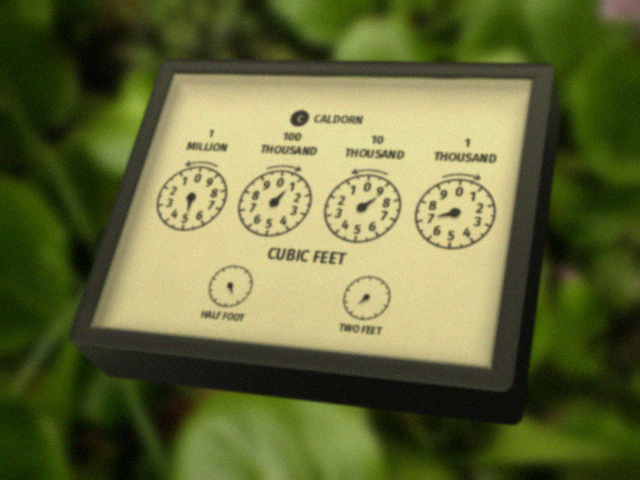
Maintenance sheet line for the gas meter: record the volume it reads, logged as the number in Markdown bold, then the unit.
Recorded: **508700** ft³
